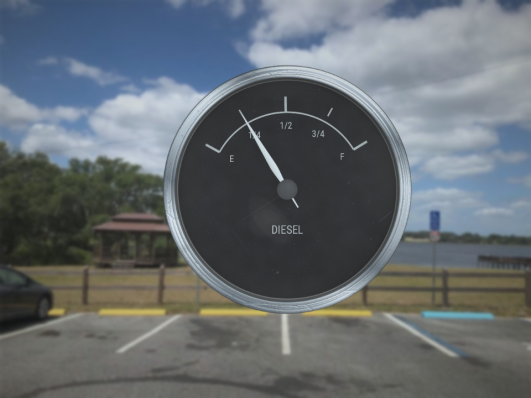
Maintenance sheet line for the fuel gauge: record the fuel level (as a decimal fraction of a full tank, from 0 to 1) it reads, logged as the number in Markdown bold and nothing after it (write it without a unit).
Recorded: **0.25**
